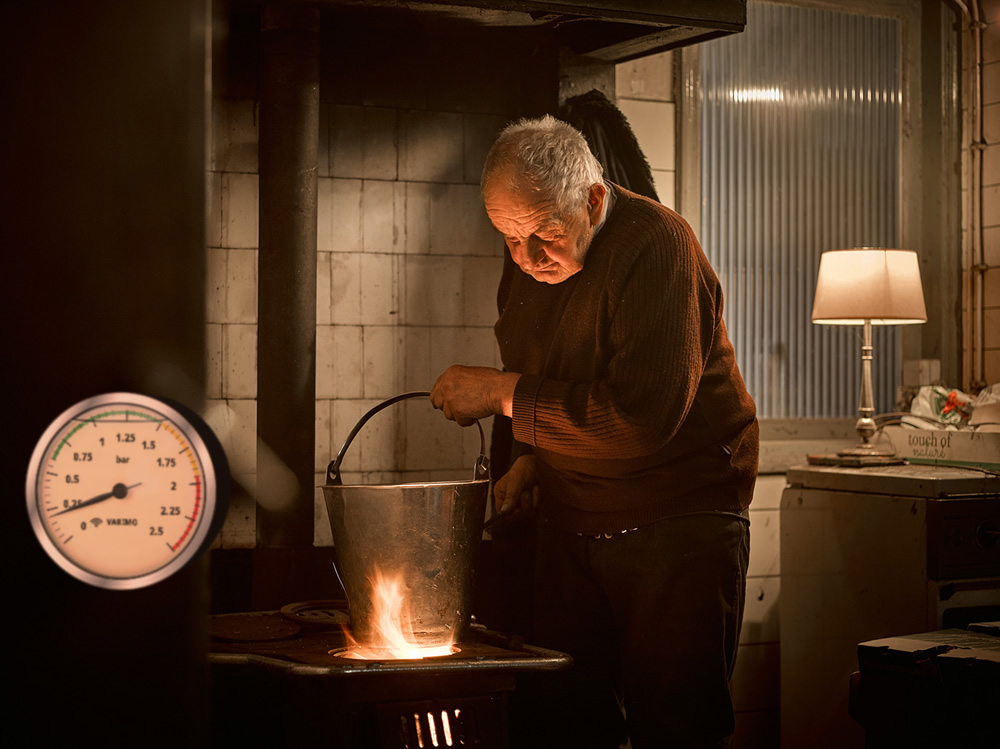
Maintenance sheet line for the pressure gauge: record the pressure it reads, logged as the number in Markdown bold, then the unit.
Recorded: **0.2** bar
